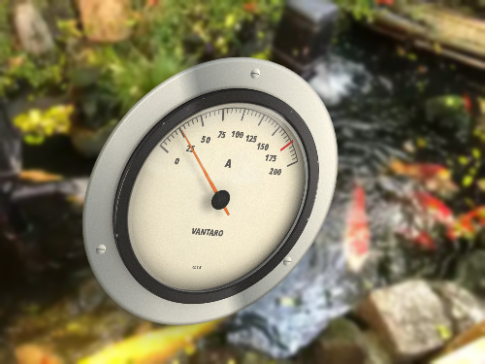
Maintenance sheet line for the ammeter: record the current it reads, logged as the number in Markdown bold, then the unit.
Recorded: **25** A
